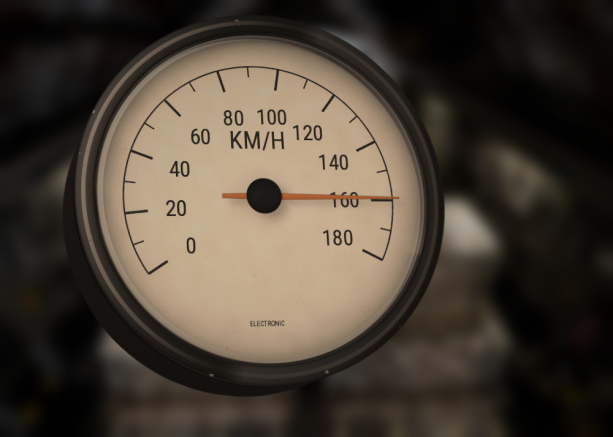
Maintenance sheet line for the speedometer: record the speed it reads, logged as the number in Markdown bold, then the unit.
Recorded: **160** km/h
